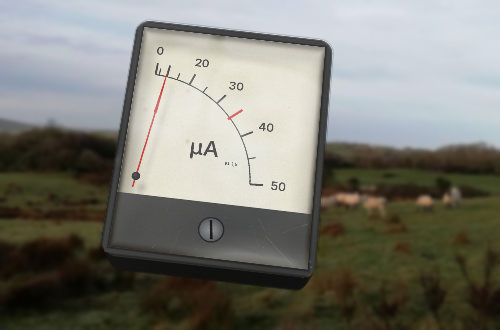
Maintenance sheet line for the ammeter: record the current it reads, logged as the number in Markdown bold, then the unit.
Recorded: **10** µA
